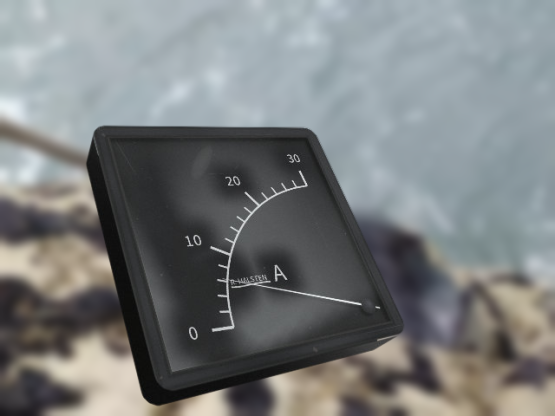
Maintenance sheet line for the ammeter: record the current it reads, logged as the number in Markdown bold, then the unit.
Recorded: **6** A
